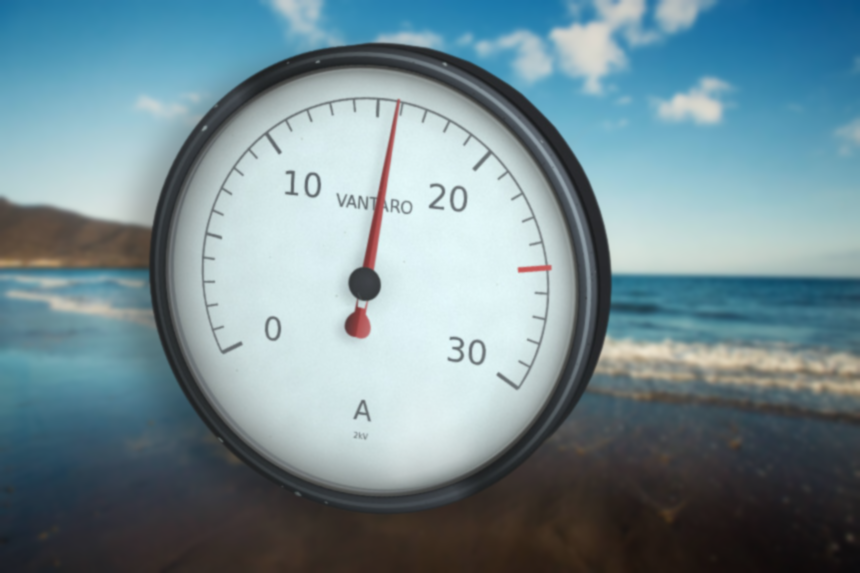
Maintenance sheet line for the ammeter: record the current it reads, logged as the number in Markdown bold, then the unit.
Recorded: **16** A
